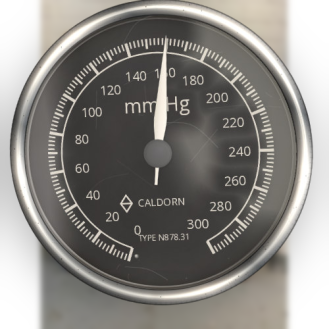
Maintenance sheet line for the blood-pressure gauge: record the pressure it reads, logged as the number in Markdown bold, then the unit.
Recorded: **160** mmHg
